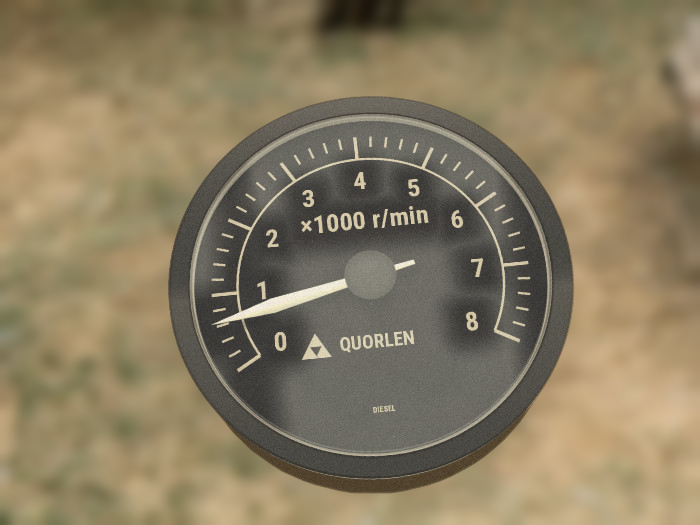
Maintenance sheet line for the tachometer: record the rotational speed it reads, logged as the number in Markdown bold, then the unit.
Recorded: **600** rpm
